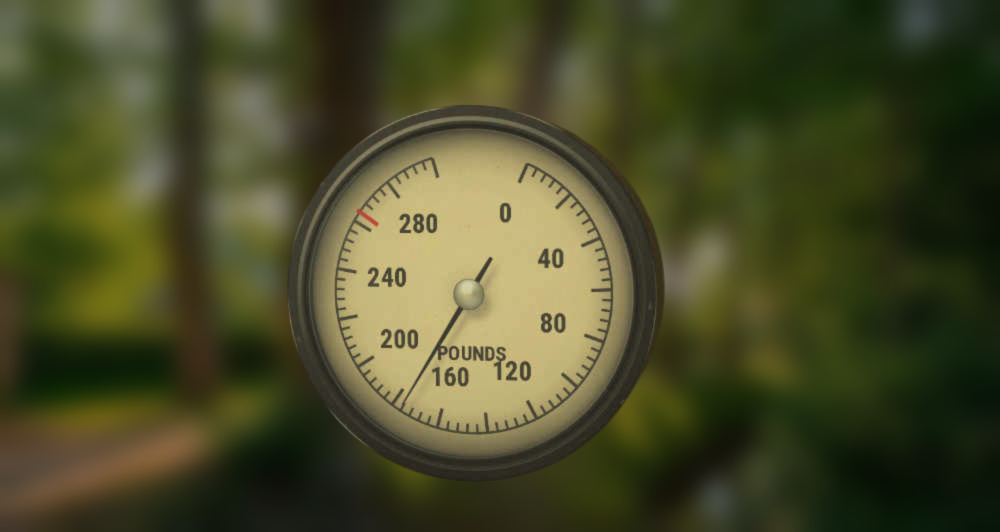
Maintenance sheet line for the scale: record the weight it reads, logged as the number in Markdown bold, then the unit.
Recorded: **176** lb
